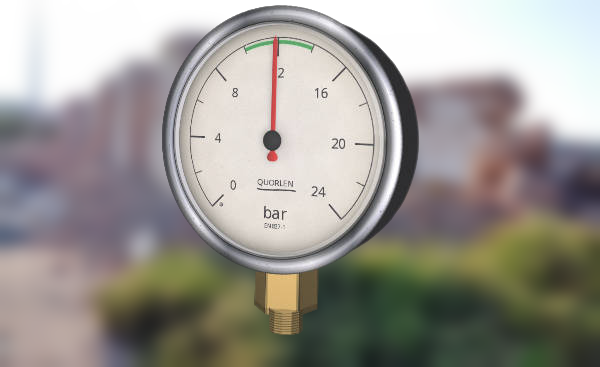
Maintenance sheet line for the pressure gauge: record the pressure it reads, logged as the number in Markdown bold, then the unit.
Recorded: **12** bar
